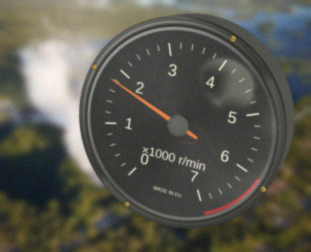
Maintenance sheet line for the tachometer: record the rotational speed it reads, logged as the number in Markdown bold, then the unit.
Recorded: **1800** rpm
